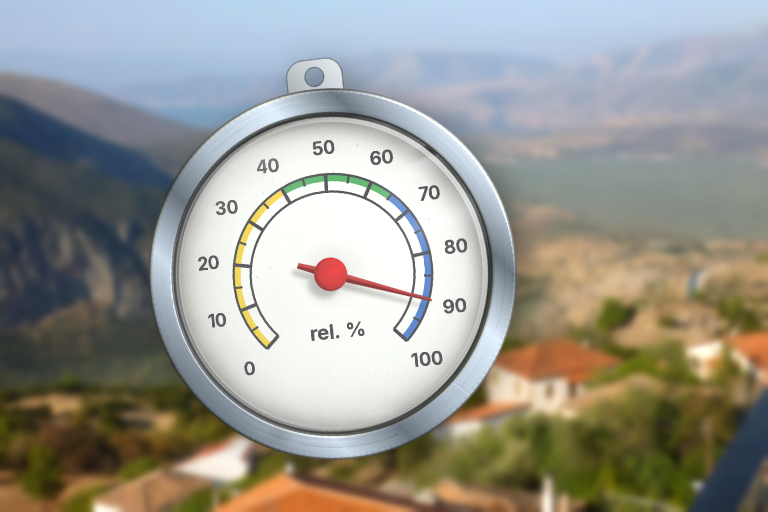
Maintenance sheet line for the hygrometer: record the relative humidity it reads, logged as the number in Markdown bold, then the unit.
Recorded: **90** %
